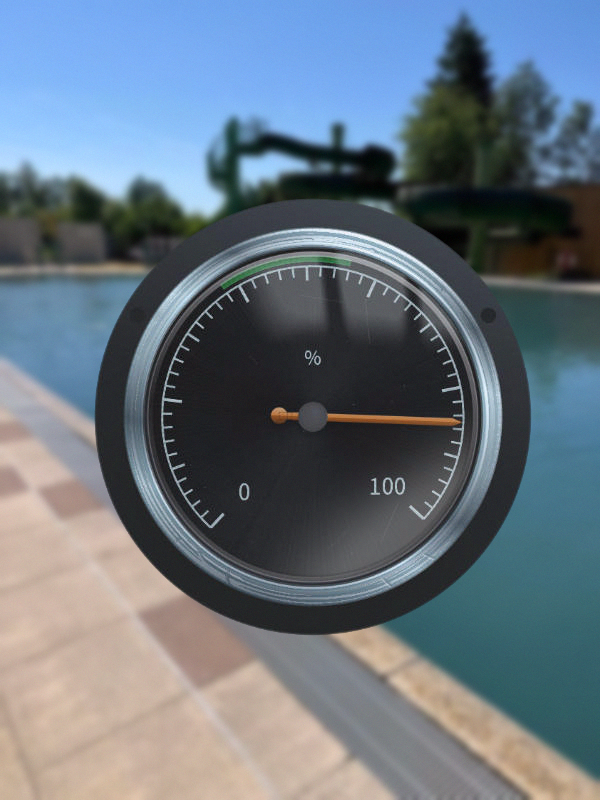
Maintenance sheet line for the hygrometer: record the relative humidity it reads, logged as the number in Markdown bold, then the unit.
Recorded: **85** %
